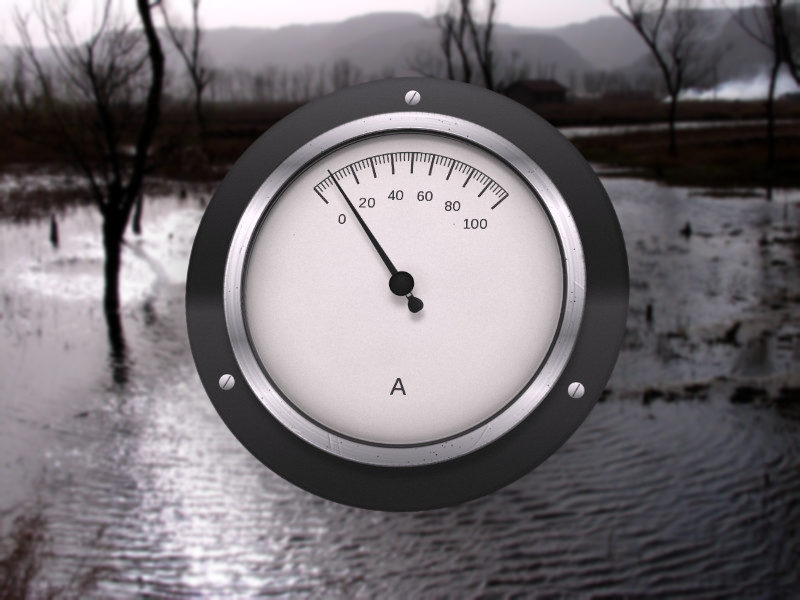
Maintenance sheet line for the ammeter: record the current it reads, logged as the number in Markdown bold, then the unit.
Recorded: **10** A
